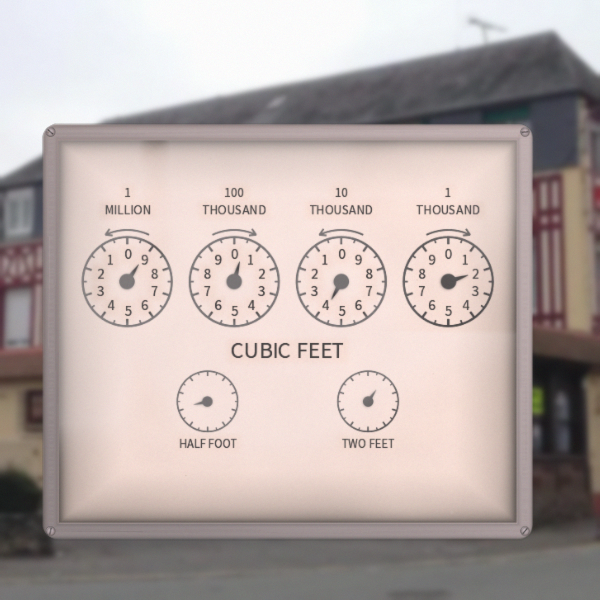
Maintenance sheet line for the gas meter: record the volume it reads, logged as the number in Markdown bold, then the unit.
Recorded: **904200** ft³
